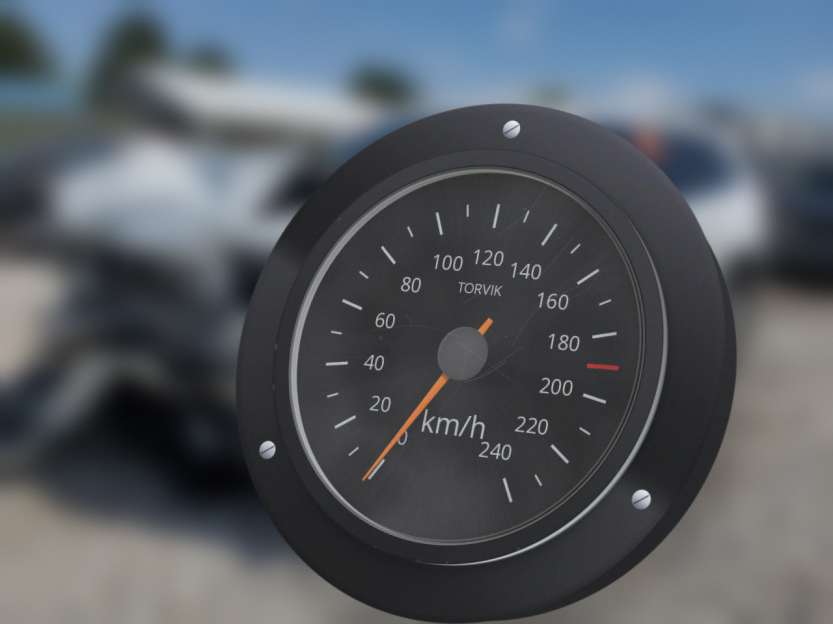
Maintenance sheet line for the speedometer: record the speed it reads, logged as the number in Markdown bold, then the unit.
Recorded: **0** km/h
